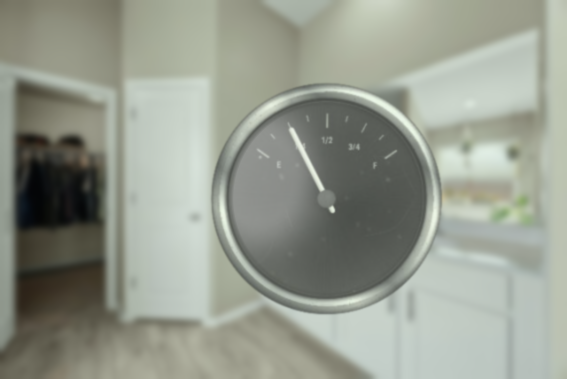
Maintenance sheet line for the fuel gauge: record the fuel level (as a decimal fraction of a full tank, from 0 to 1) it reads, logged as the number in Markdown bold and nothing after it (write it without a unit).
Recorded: **0.25**
